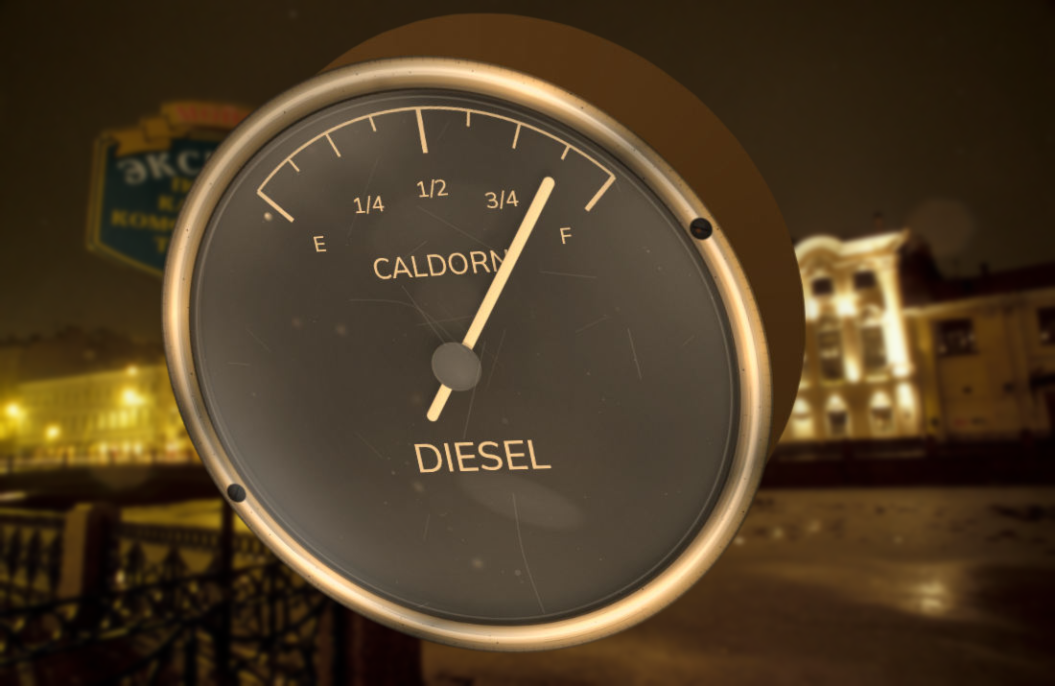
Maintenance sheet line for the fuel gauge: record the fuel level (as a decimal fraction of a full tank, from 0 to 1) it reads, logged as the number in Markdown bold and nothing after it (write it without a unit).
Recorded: **0.875**
